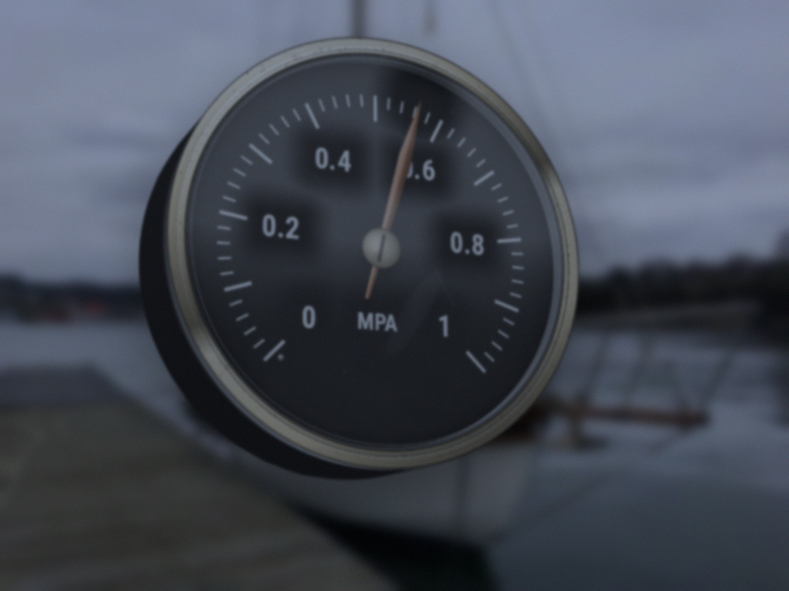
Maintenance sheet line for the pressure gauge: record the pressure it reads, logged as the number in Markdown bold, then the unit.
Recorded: **0.56** MPa
